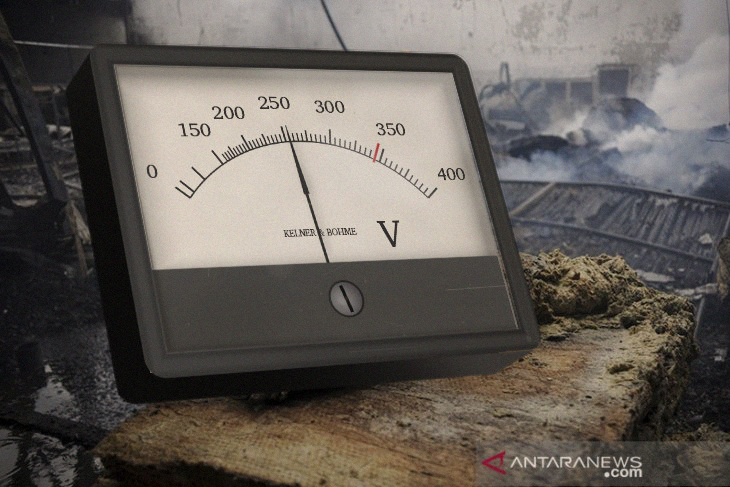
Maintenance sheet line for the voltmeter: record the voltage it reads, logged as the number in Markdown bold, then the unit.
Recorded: **250** V
